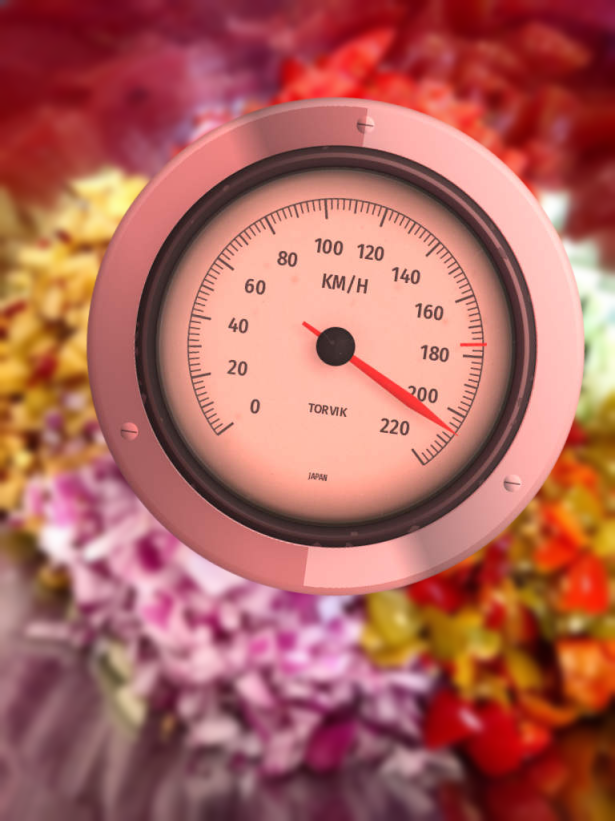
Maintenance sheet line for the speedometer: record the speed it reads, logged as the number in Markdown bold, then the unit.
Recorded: **206** km/h
